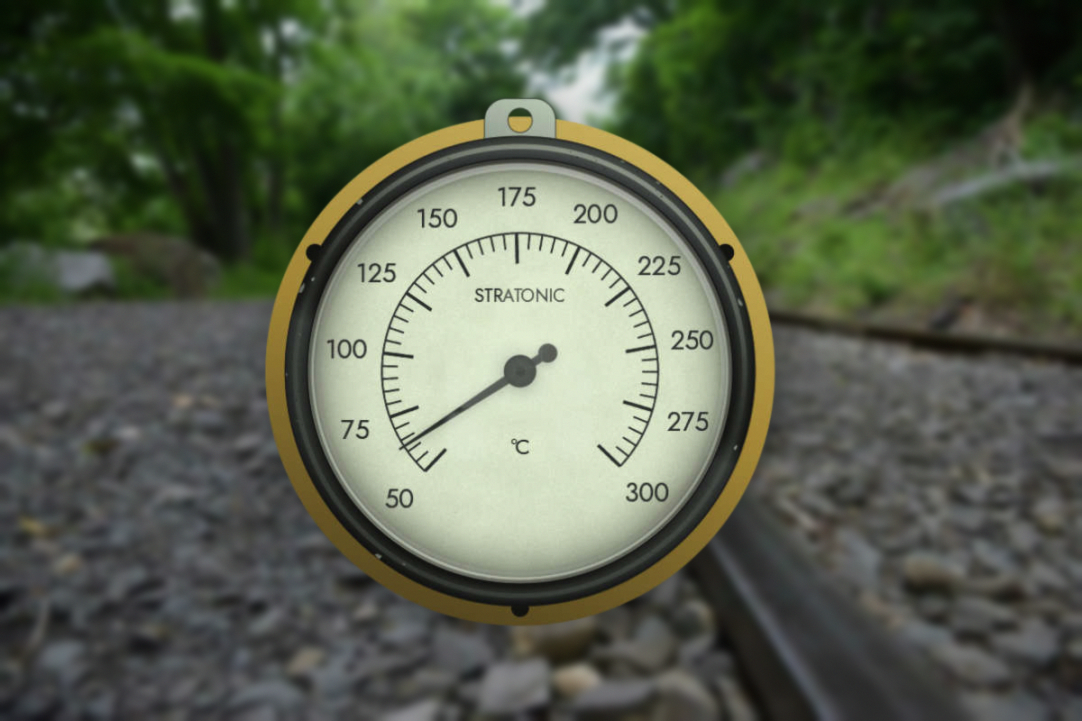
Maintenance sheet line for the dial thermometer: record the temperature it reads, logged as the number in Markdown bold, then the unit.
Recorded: **62.5** °C
